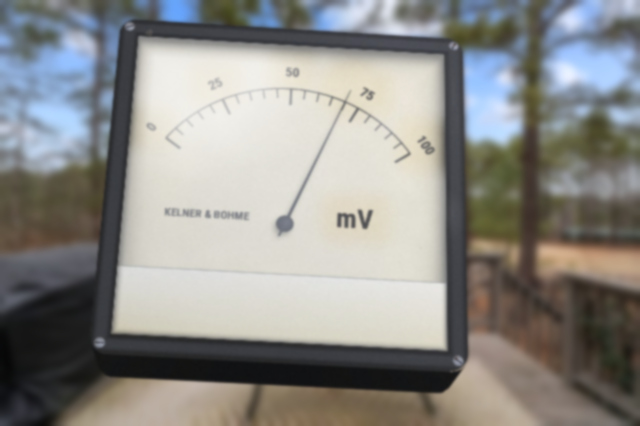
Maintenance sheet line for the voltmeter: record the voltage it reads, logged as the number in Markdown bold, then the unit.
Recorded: **70** mV
